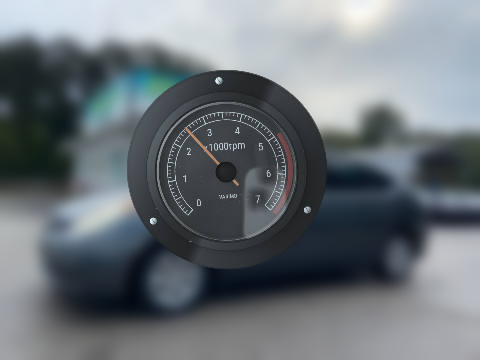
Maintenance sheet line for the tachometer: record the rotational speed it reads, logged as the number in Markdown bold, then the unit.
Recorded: **2500** rpm
